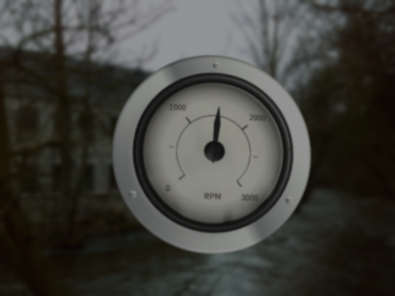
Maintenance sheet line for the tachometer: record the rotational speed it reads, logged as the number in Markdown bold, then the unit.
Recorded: **1500** rpm
